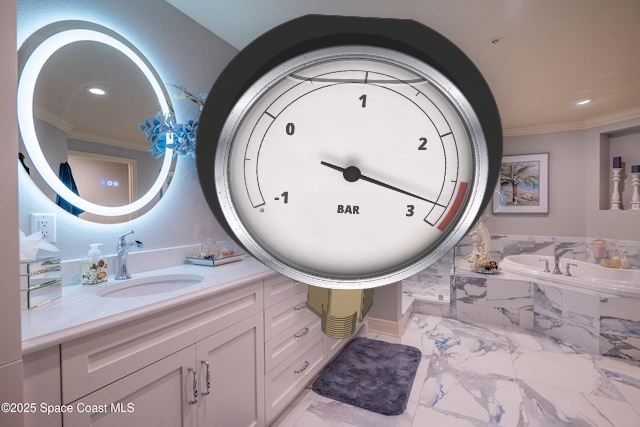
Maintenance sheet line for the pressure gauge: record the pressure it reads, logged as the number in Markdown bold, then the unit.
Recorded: **2.75** bar
